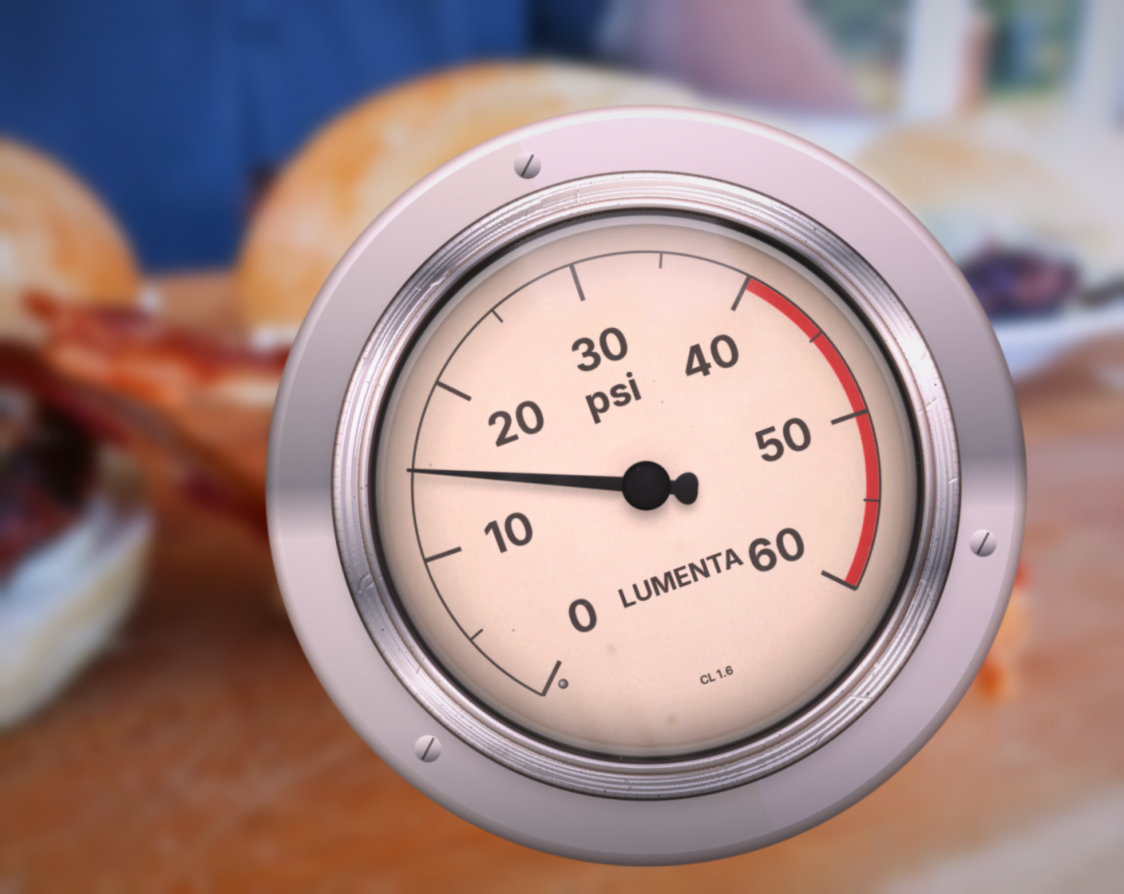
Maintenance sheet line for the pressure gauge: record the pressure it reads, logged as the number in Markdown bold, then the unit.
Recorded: **15** psi
